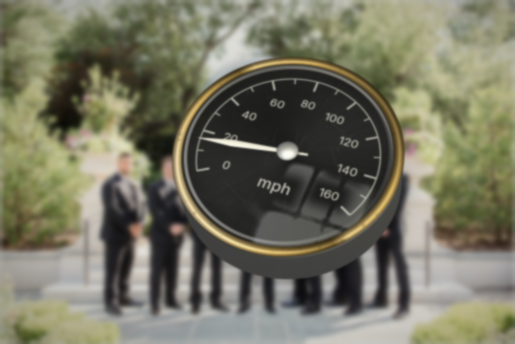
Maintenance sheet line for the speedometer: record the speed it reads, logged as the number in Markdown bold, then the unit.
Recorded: **15** mph
